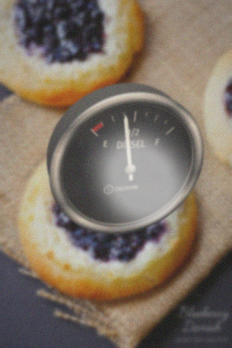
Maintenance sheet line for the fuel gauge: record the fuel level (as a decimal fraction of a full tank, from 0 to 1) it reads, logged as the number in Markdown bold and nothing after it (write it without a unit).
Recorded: **0.375**
